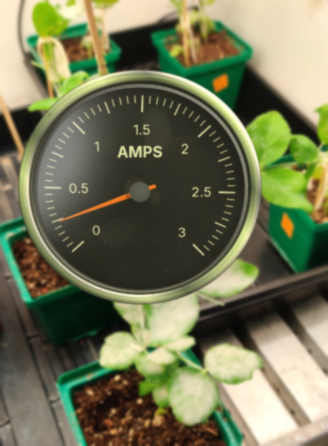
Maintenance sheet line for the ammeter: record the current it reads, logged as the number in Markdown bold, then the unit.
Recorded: **0.25** A
